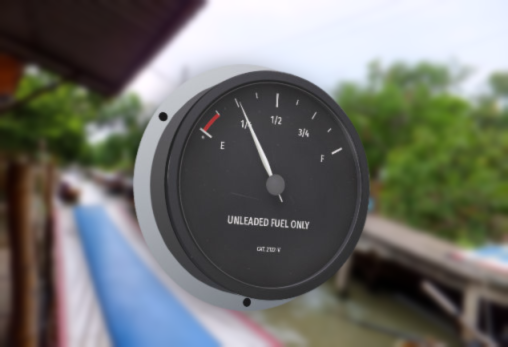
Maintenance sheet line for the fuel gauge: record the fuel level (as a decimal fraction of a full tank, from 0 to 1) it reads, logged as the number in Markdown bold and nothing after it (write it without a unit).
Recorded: **0.25**
